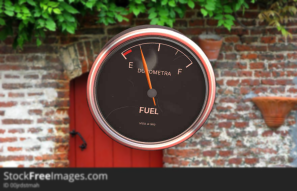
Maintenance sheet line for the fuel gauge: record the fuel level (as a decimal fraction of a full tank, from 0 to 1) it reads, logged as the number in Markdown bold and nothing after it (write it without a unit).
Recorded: **0.25**
